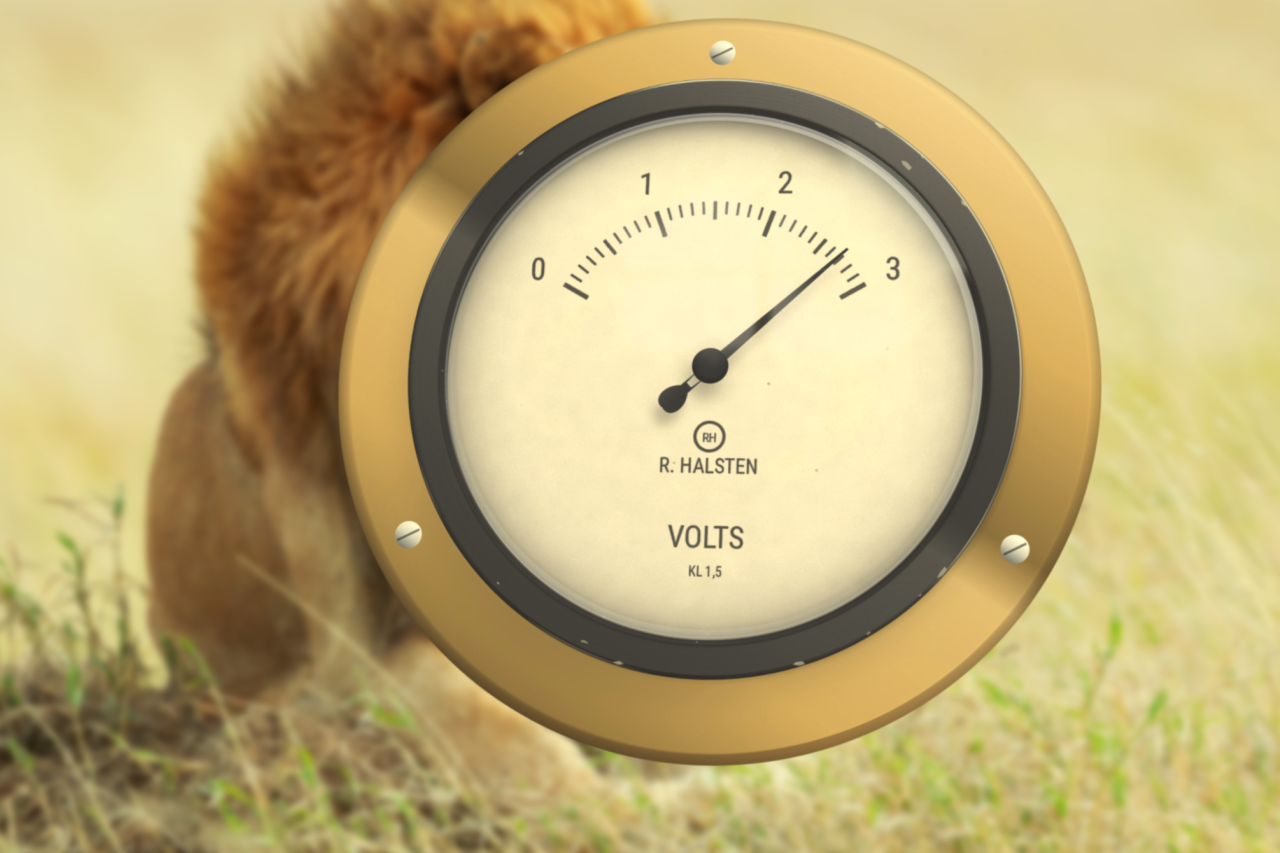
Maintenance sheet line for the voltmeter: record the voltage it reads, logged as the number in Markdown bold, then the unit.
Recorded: **2.7** V
